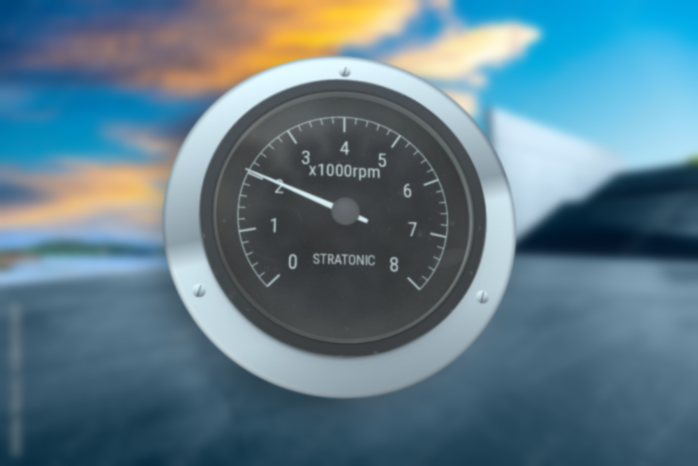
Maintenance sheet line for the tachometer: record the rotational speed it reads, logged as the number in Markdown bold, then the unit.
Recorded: **2000** rpm
